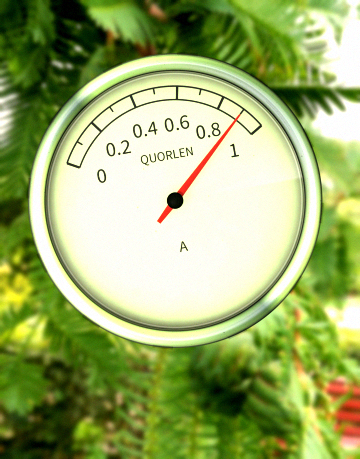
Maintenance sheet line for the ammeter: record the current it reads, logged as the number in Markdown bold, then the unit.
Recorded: **0.9** A
